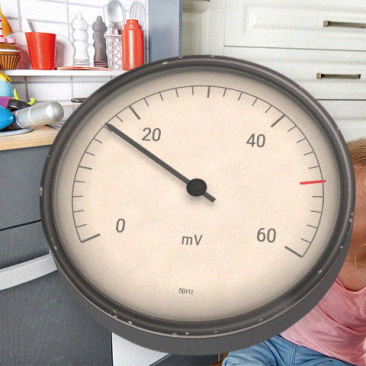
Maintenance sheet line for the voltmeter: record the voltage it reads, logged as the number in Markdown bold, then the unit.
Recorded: **16** mV
